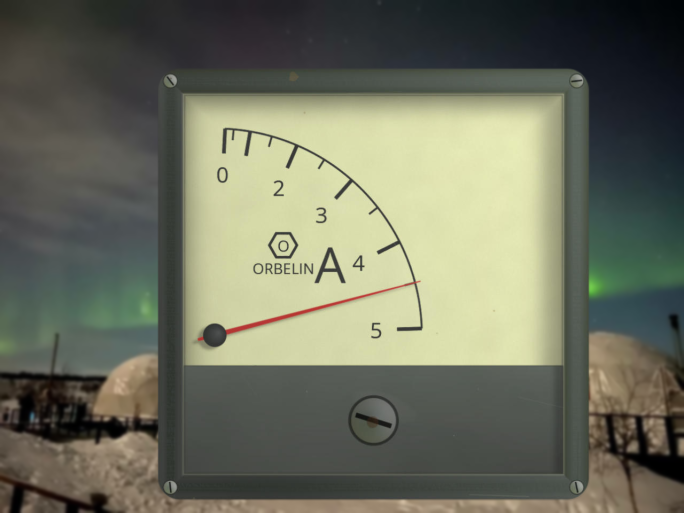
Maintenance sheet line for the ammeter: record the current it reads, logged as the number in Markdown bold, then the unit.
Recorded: **4.5** A
